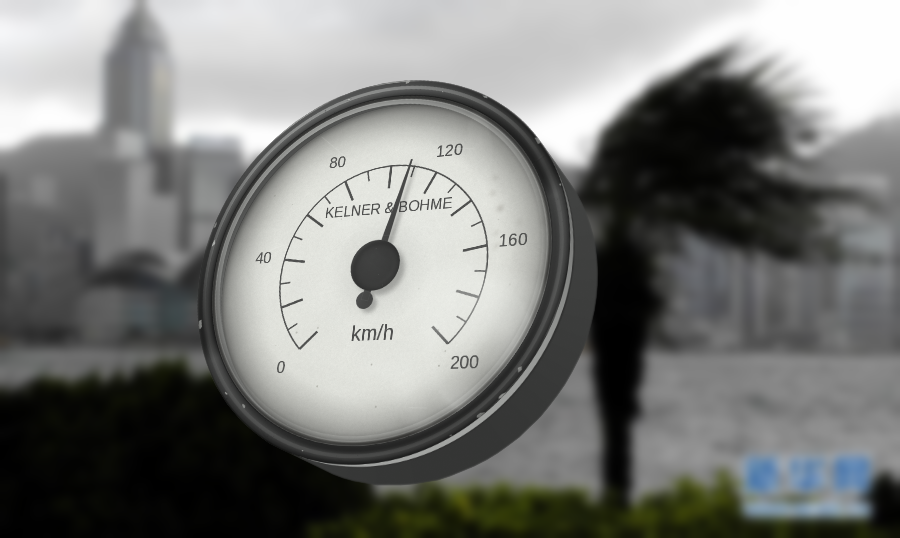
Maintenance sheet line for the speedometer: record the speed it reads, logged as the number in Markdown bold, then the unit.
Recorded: **110** km/h
